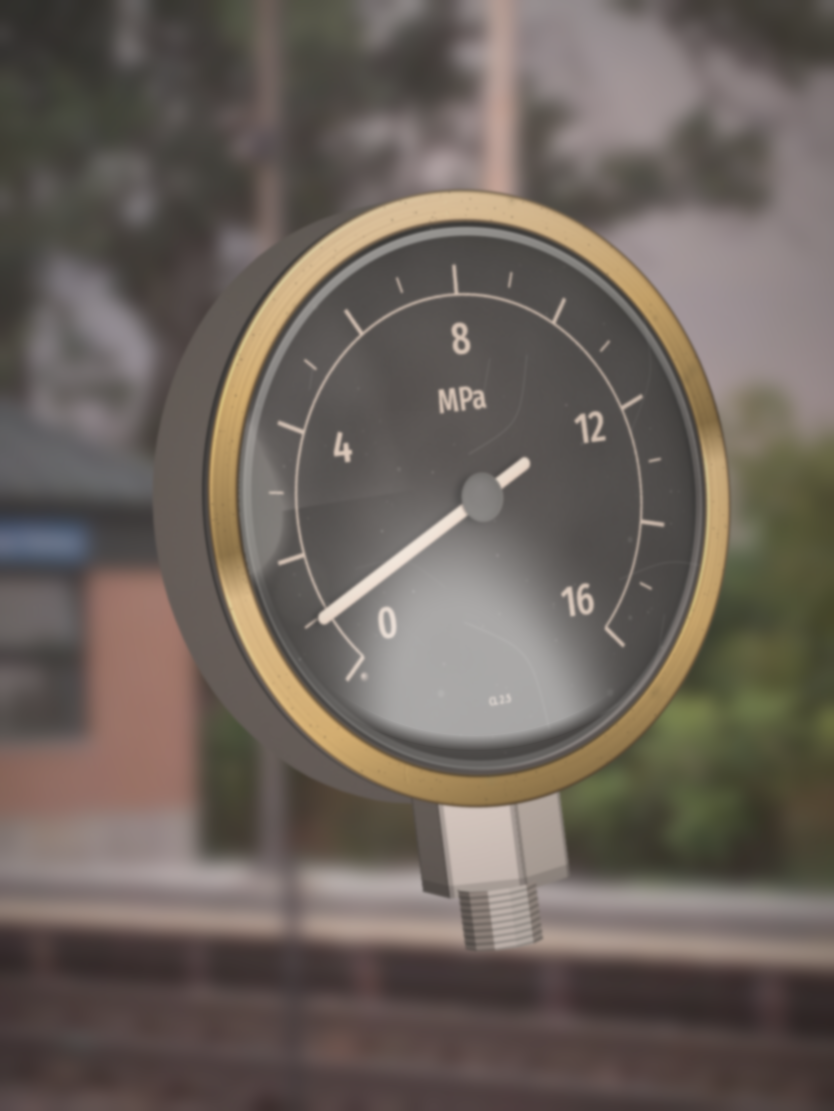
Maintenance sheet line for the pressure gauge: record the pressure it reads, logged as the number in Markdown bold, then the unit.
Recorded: **1** MPa
